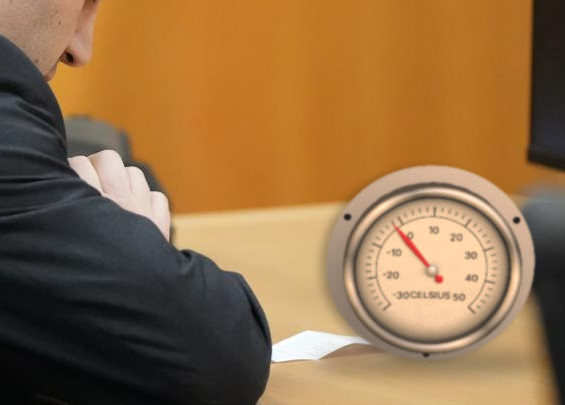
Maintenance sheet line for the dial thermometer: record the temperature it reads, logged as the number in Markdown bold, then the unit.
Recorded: **-2** °C
